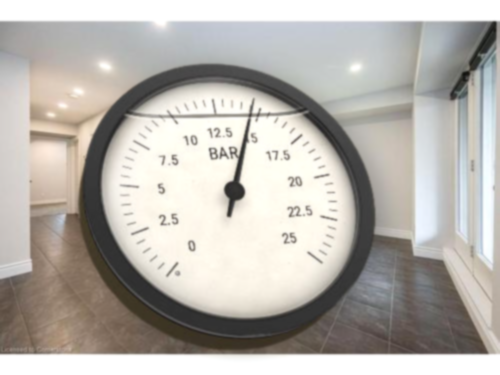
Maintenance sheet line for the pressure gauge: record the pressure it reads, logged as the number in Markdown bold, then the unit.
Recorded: **14.5** bar
